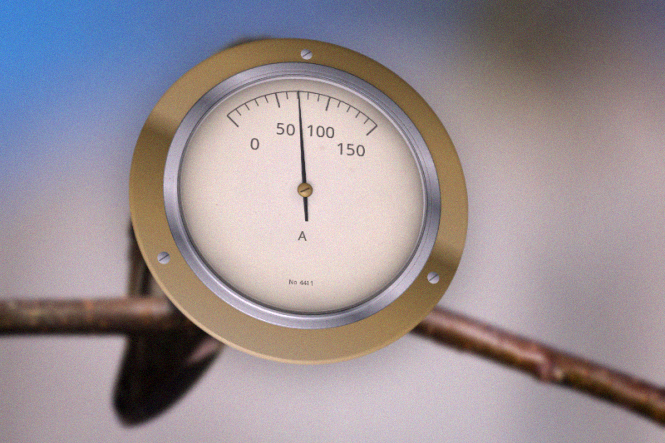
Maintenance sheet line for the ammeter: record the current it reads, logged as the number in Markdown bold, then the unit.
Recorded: **70** A
